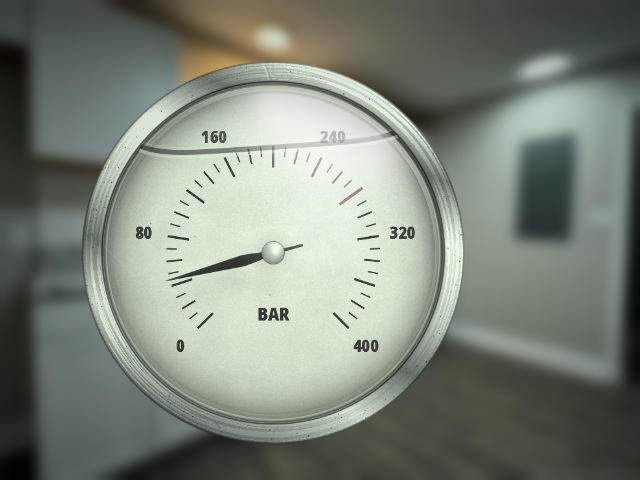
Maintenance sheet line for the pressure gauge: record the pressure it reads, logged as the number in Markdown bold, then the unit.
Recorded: **45** bar
